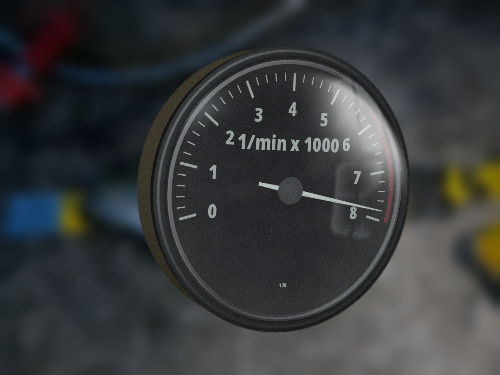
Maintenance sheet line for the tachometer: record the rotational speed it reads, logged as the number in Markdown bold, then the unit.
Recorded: **7800** rpm
